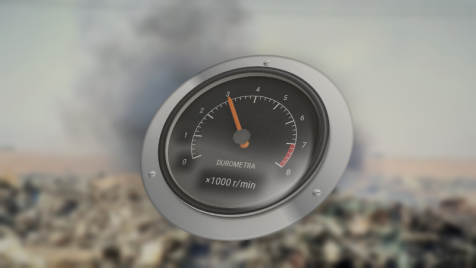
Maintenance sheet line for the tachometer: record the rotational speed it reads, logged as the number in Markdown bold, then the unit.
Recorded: **3000** rpm
